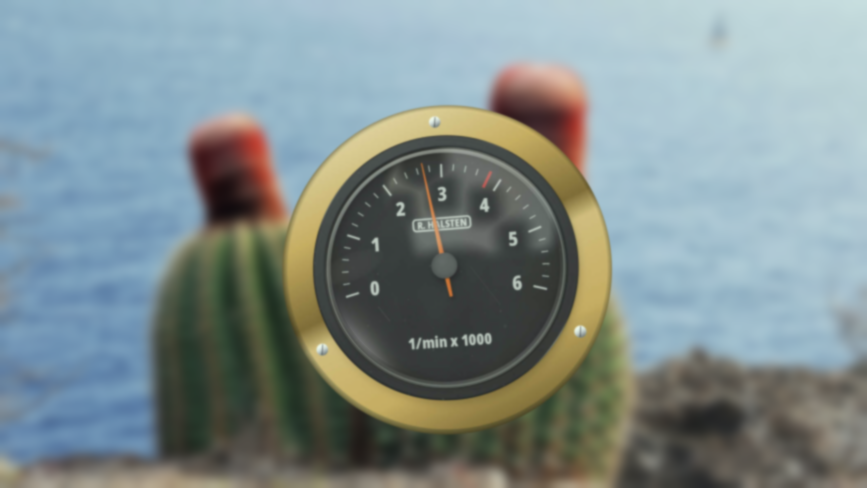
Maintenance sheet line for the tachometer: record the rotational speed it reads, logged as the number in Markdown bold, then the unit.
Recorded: **2700** rpm
